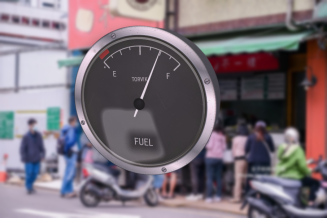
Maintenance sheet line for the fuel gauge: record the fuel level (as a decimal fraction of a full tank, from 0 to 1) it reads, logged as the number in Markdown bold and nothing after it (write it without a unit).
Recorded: **0.75**
